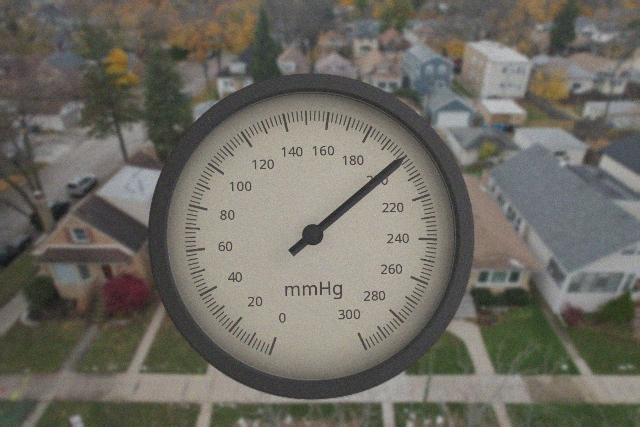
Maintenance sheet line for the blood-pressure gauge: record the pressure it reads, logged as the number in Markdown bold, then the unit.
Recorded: **200** mmHg
